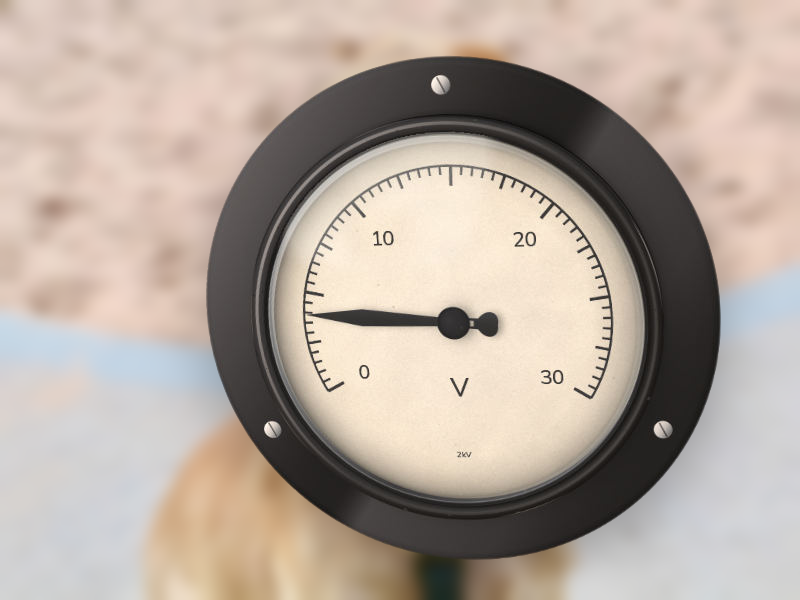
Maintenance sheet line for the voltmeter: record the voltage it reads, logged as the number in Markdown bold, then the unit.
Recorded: **4** V
